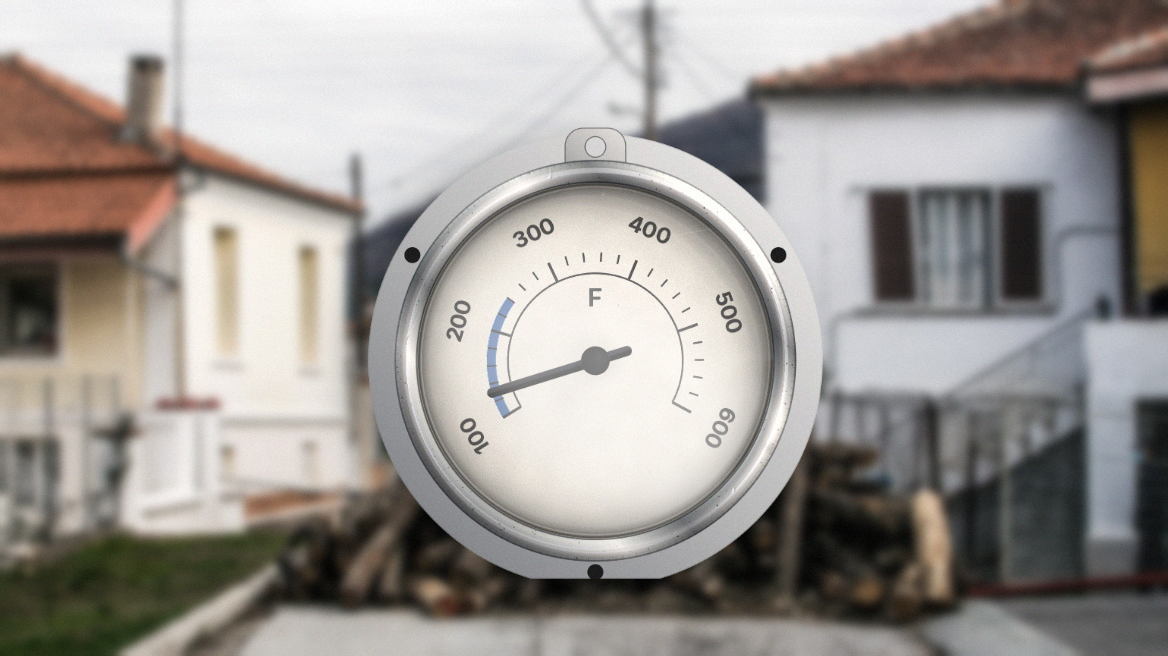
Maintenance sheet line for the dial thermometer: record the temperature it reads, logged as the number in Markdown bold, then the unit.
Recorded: **130** °F
